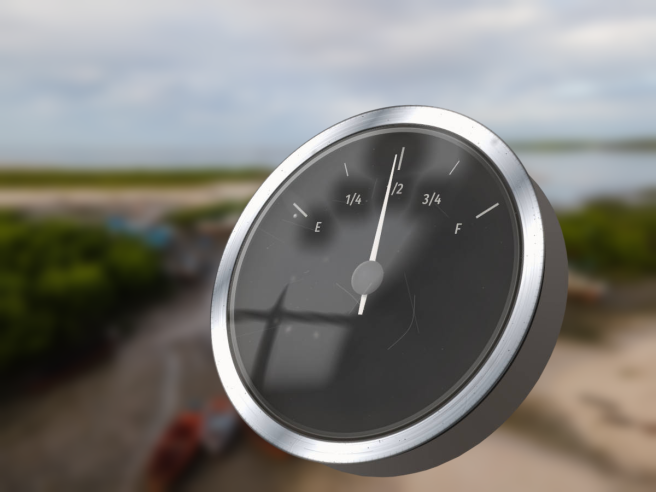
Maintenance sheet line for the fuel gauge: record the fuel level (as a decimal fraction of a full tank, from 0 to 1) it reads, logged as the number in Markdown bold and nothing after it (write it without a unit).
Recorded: **0.5**
